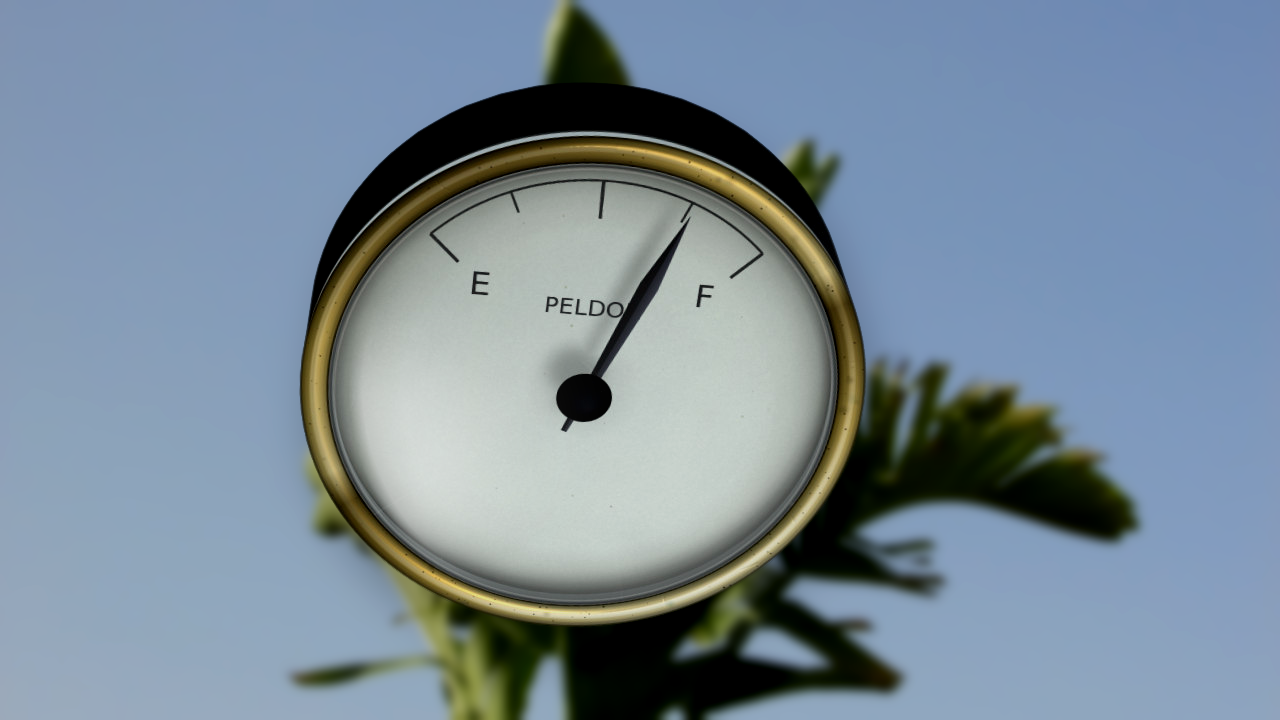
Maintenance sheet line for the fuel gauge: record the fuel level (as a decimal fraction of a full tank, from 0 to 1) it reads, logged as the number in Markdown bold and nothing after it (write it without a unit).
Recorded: **0.75**
